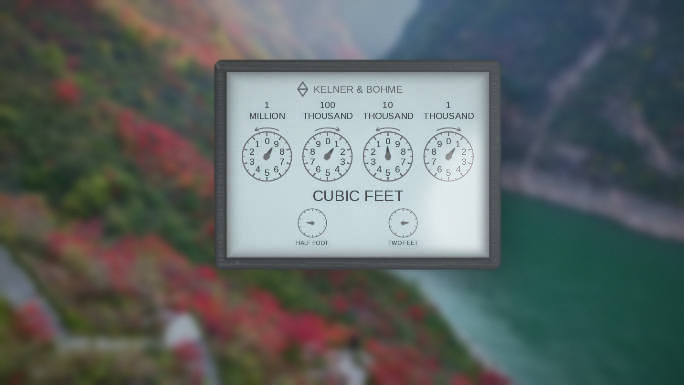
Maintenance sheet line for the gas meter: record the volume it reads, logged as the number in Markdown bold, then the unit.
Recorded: **910100** ft³
